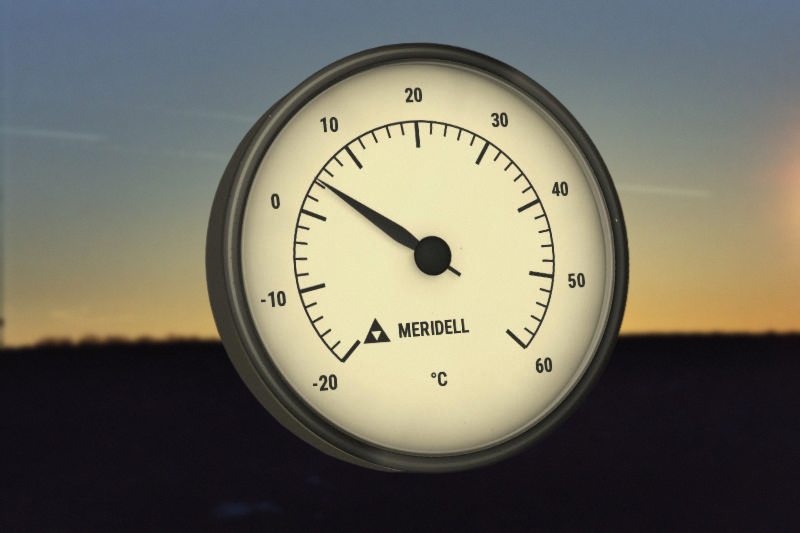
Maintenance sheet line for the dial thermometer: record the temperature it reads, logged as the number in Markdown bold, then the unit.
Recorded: **4** °C
